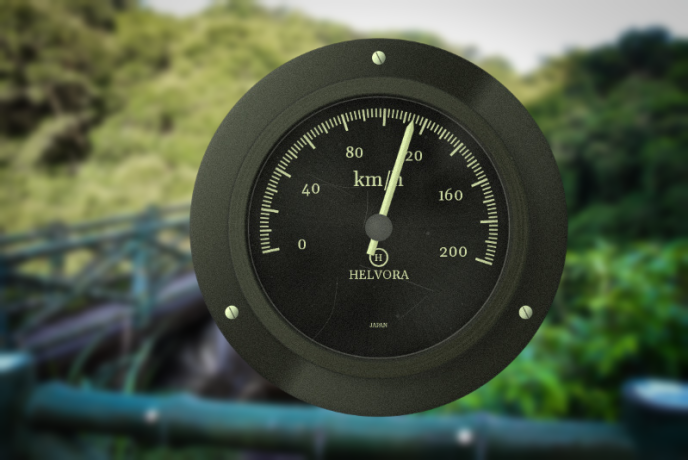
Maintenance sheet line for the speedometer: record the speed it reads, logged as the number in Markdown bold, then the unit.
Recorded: **114** km/h
